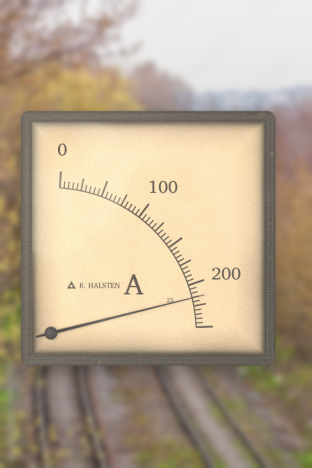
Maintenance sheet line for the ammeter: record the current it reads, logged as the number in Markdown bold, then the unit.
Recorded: **215** A
